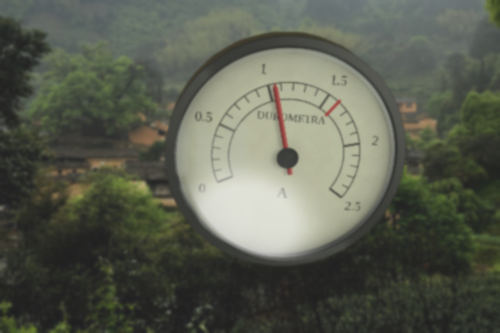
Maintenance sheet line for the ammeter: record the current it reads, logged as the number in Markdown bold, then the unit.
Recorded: **1.05** A
